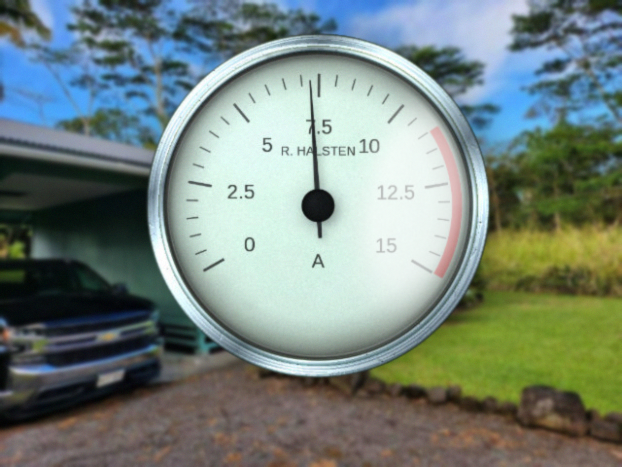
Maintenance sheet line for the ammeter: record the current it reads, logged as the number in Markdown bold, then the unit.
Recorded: **7.25** A
